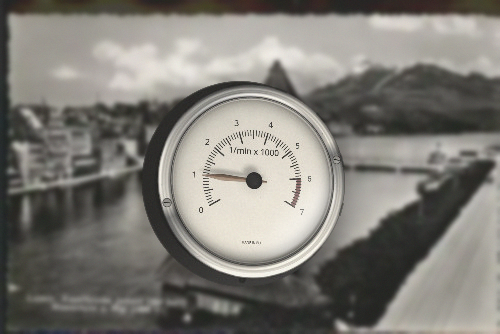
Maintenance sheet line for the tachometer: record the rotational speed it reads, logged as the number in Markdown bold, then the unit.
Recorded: **1000** rpm
